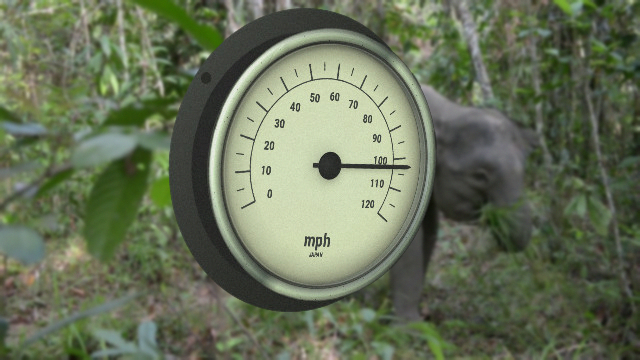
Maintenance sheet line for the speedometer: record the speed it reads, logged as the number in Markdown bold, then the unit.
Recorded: **102.5** mph
